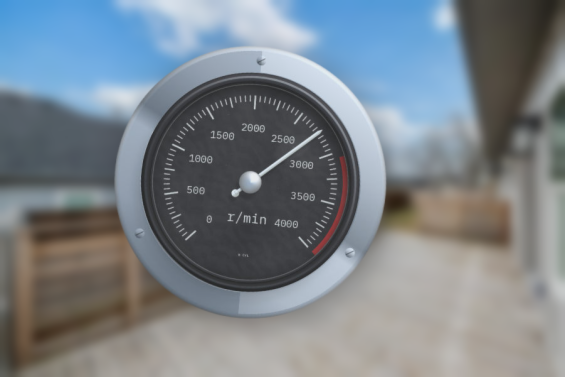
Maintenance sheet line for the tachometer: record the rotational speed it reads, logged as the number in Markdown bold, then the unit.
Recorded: **2750** rpm
